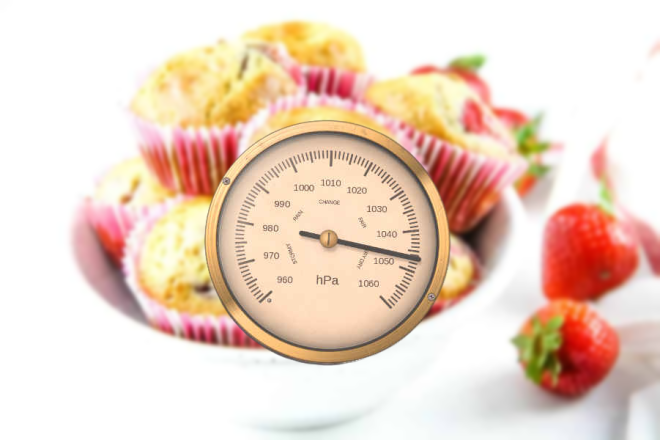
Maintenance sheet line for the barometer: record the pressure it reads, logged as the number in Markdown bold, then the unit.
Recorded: **1047** hPa
